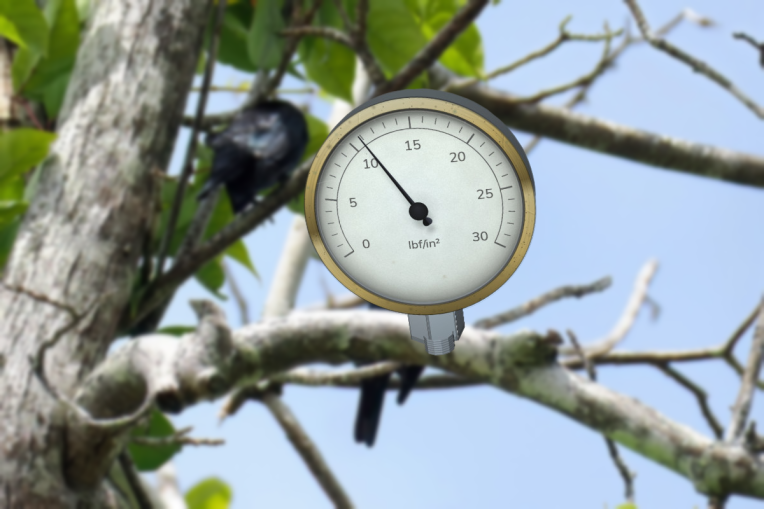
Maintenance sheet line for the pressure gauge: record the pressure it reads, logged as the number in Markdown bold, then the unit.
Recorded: **11** psi
